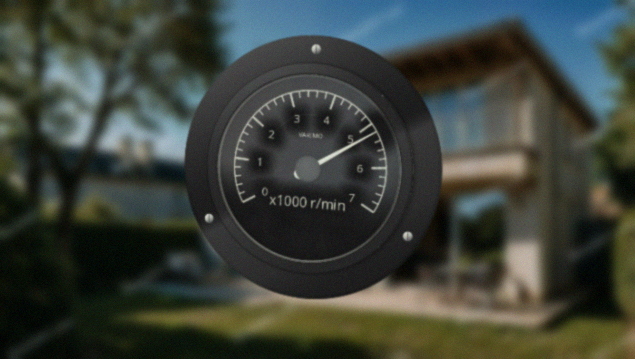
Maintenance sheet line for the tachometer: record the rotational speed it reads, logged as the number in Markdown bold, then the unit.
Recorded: **5200** rpm
